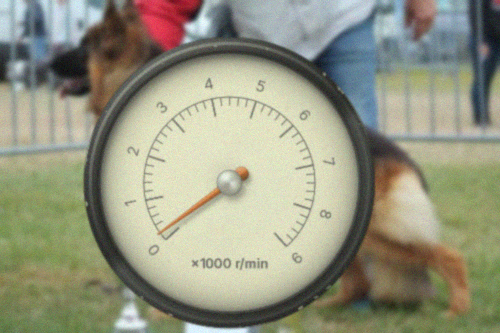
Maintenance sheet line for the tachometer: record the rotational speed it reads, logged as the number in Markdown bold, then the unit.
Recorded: **200** rpm
